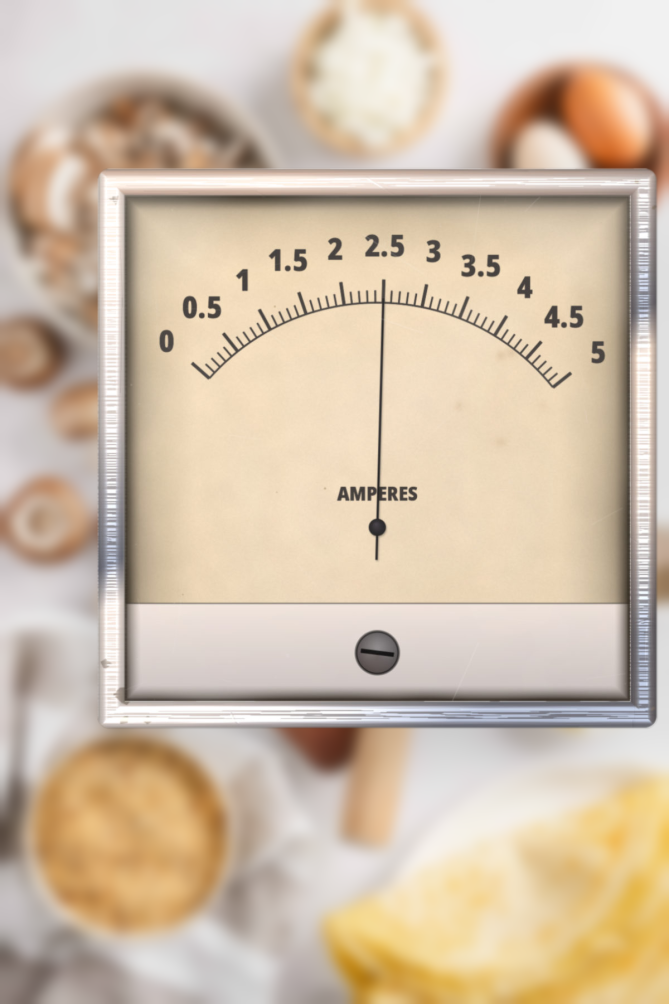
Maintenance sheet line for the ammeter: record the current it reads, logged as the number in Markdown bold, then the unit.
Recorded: **2.5** A
